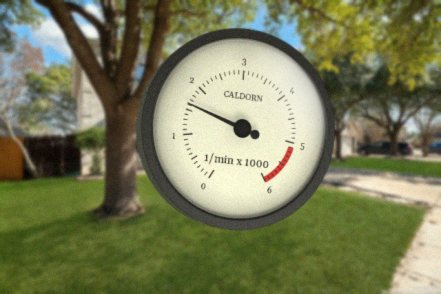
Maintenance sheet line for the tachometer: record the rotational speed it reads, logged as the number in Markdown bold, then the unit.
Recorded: **1600** rpm
